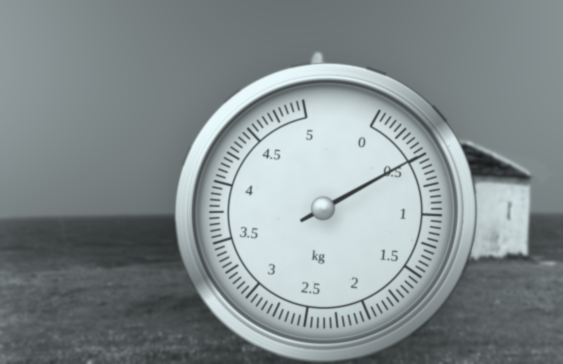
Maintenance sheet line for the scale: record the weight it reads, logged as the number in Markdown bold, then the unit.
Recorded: **0.5** kg
